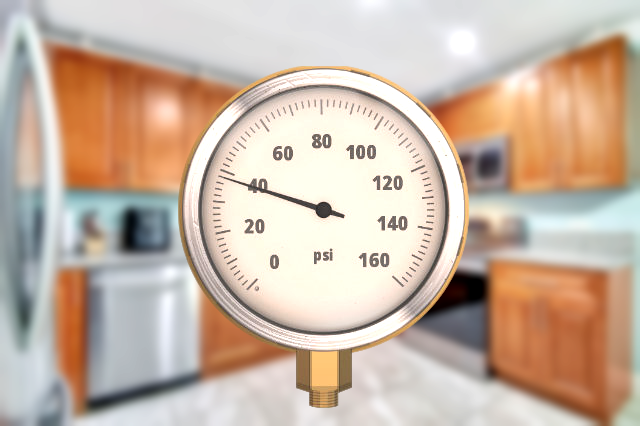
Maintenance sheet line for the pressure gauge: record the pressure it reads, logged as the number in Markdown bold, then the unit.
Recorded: **38** psi
